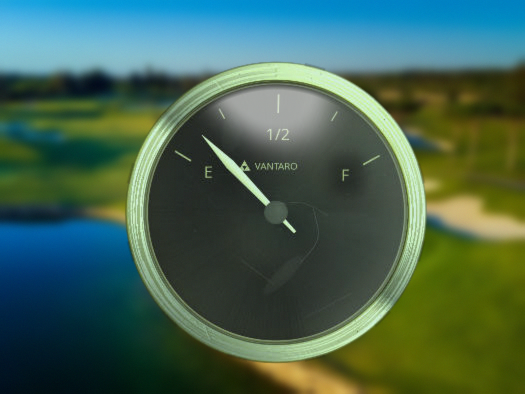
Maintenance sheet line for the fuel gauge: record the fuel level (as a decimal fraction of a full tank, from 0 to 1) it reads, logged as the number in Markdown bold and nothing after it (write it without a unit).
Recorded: **0.125**
